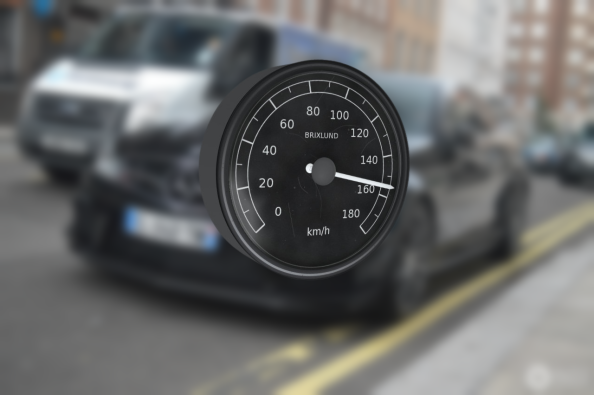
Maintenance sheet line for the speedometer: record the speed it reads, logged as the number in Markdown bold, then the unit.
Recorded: **155** km/h
